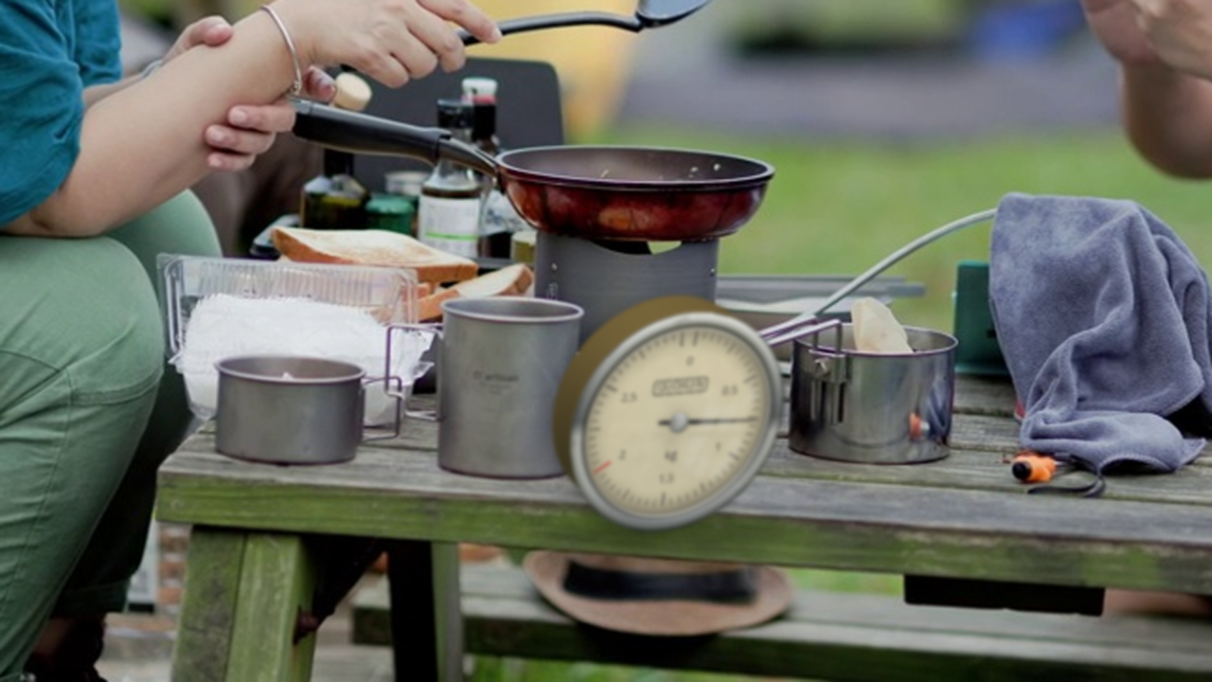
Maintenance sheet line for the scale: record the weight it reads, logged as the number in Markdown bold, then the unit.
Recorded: **0.75** kg
